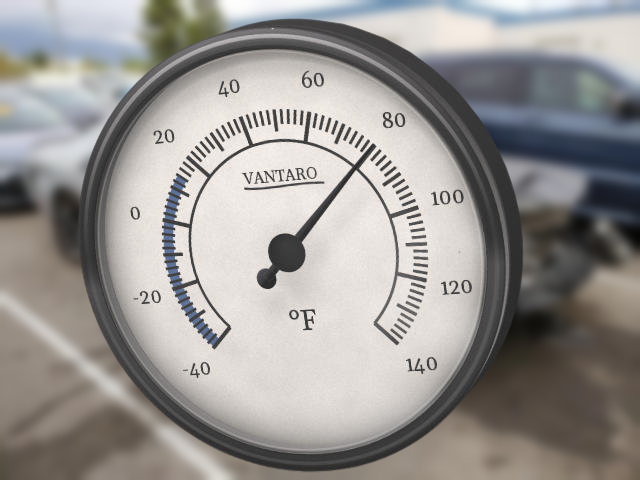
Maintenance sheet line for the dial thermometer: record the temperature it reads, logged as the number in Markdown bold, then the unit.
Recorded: **80** °F
